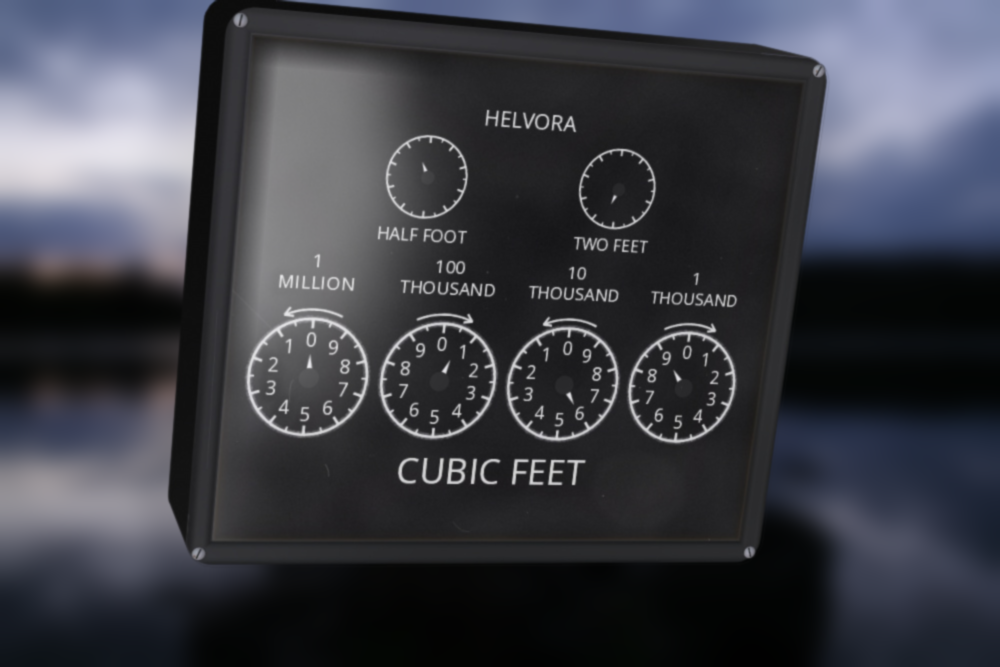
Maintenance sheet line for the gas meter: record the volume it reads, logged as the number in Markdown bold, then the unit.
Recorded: **5900** ft³
